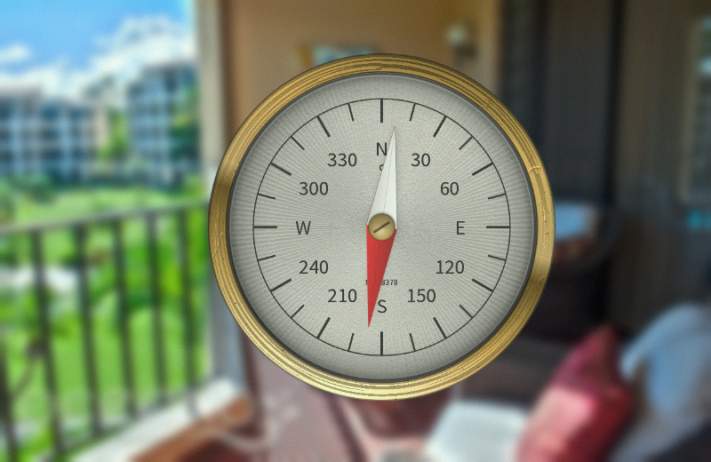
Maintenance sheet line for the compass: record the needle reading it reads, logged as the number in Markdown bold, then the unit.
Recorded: **187.5** °
